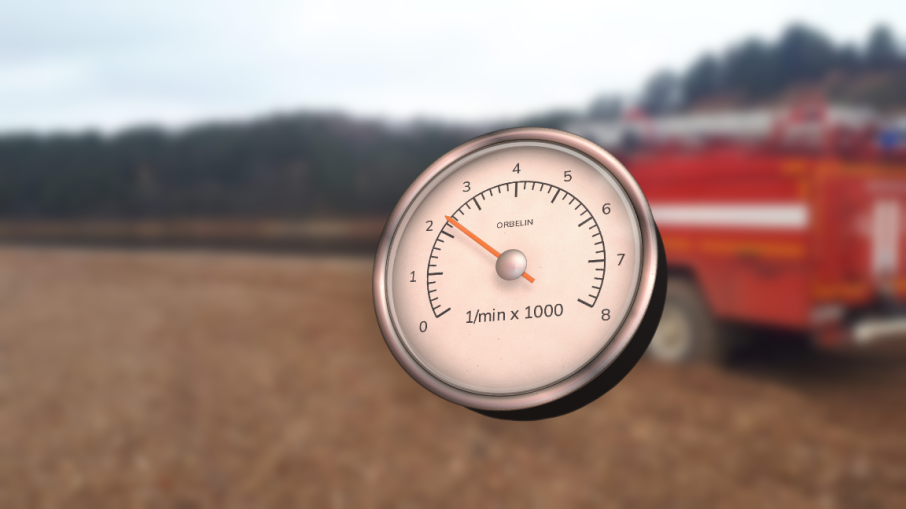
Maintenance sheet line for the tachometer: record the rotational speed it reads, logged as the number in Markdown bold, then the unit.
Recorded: **2300** rpm
